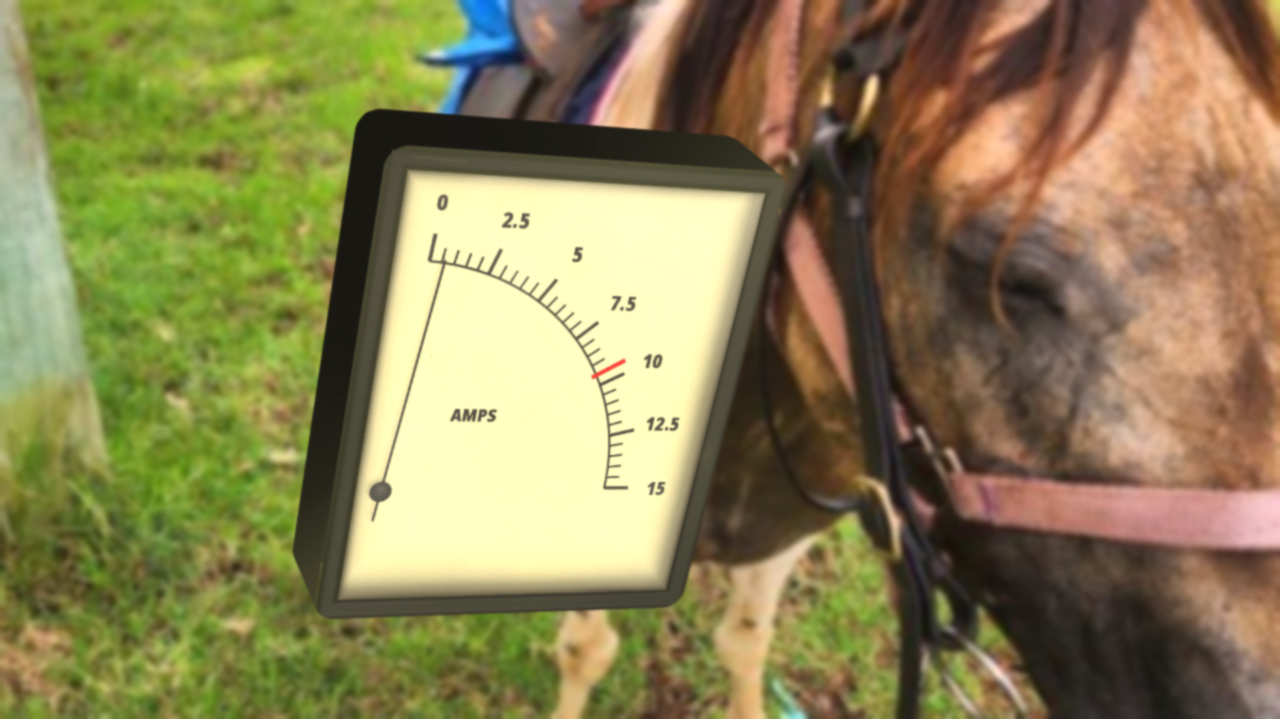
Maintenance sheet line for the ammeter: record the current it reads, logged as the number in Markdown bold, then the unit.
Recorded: **0.5** A
